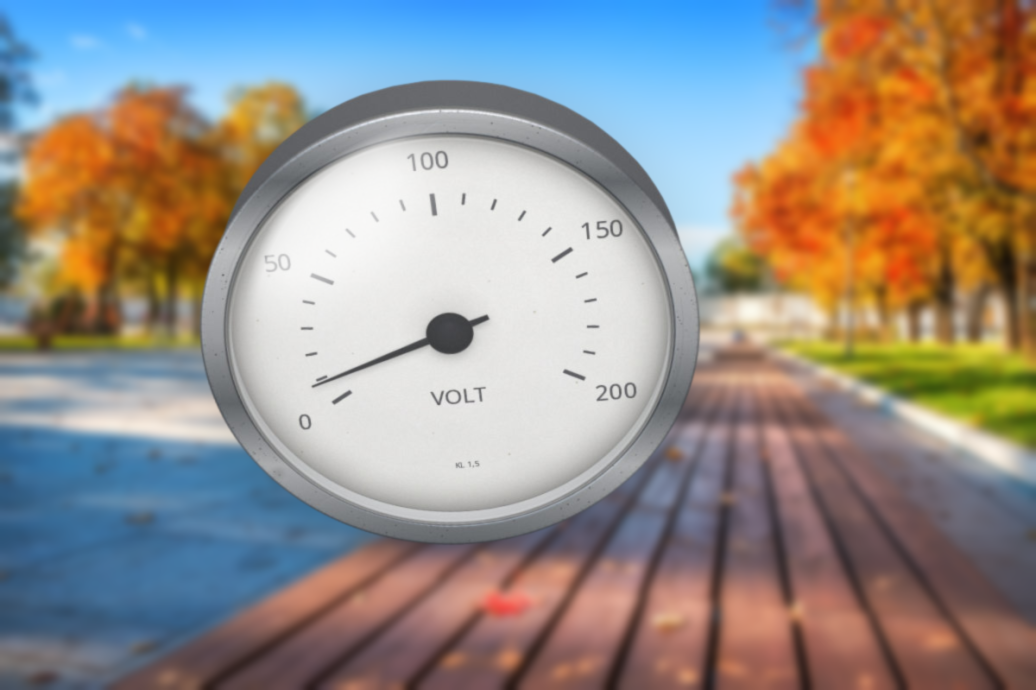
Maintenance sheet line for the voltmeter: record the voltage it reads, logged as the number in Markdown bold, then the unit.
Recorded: **10** V
